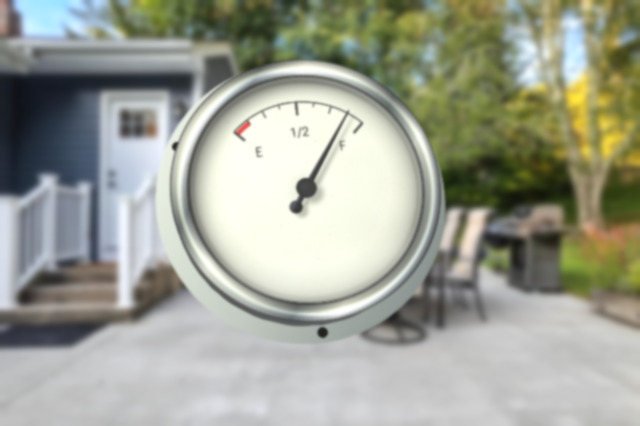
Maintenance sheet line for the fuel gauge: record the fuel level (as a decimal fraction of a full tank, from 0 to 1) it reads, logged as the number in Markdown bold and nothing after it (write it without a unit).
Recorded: **0.875**
